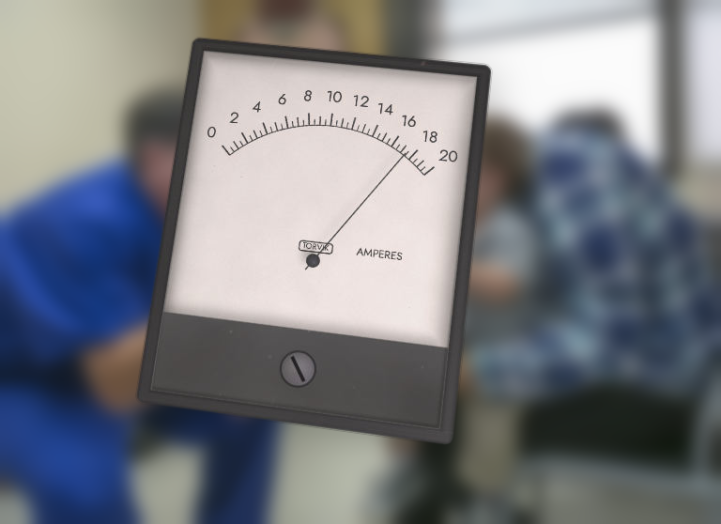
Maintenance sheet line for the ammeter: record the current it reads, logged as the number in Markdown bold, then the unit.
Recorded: **17.5** A
